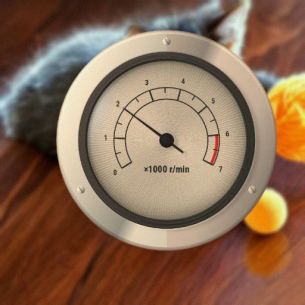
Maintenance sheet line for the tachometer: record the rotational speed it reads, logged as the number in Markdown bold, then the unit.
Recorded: **2000** rpm
